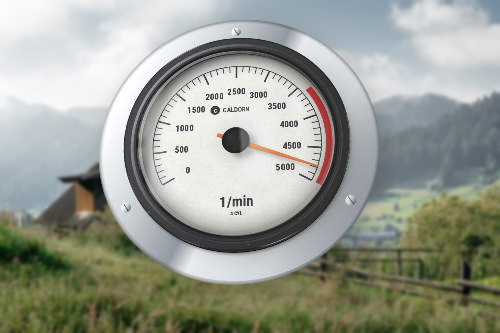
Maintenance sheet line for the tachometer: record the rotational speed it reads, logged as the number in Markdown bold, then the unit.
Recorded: **4800** rpm
